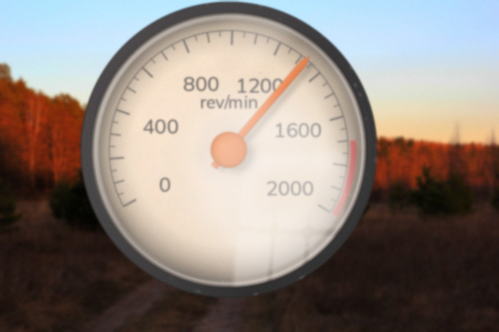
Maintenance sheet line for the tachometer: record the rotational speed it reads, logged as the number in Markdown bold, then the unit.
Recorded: **1325** rpm
